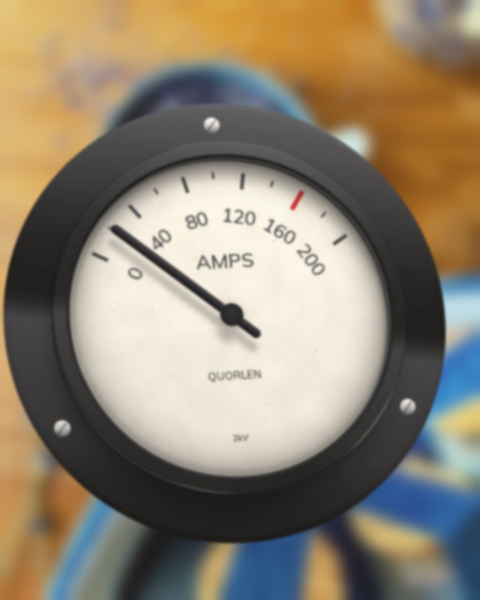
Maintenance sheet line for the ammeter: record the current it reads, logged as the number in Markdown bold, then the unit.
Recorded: **20** A
